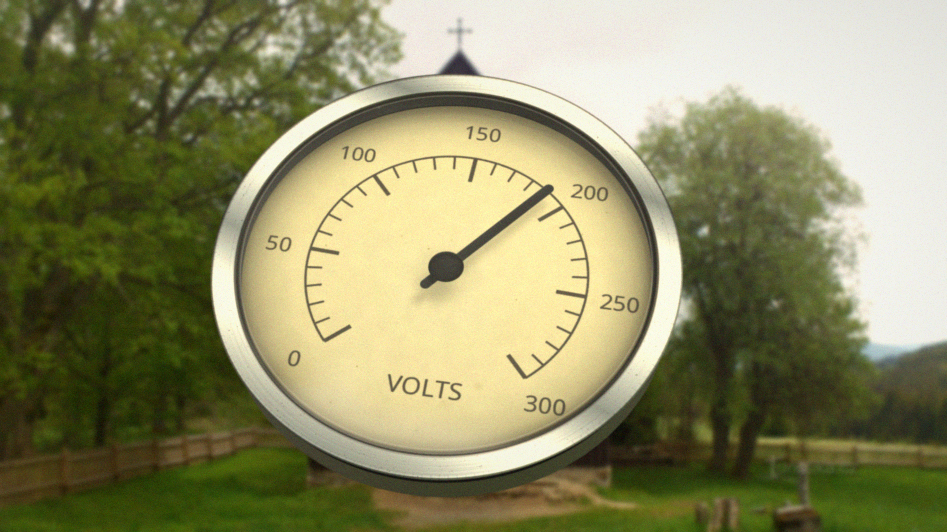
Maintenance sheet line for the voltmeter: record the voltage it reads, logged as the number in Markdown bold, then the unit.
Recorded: **190** V
